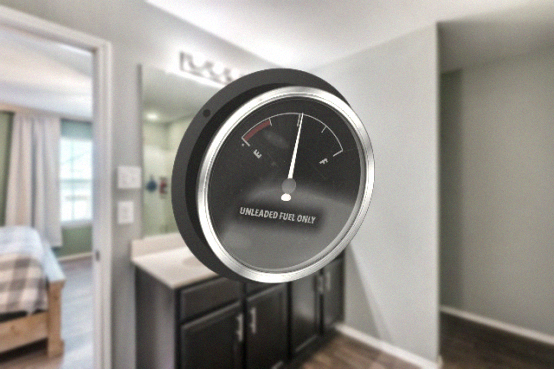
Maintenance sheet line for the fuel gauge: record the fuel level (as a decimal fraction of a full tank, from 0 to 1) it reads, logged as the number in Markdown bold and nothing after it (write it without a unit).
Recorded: **0.5**
